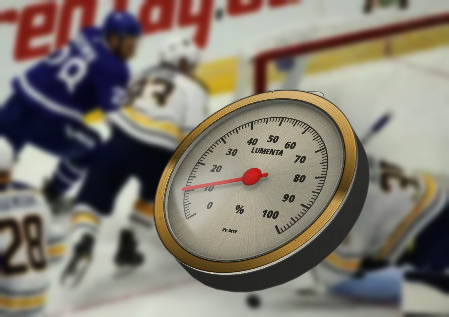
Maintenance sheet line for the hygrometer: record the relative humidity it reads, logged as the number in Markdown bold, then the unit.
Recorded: **10** %
